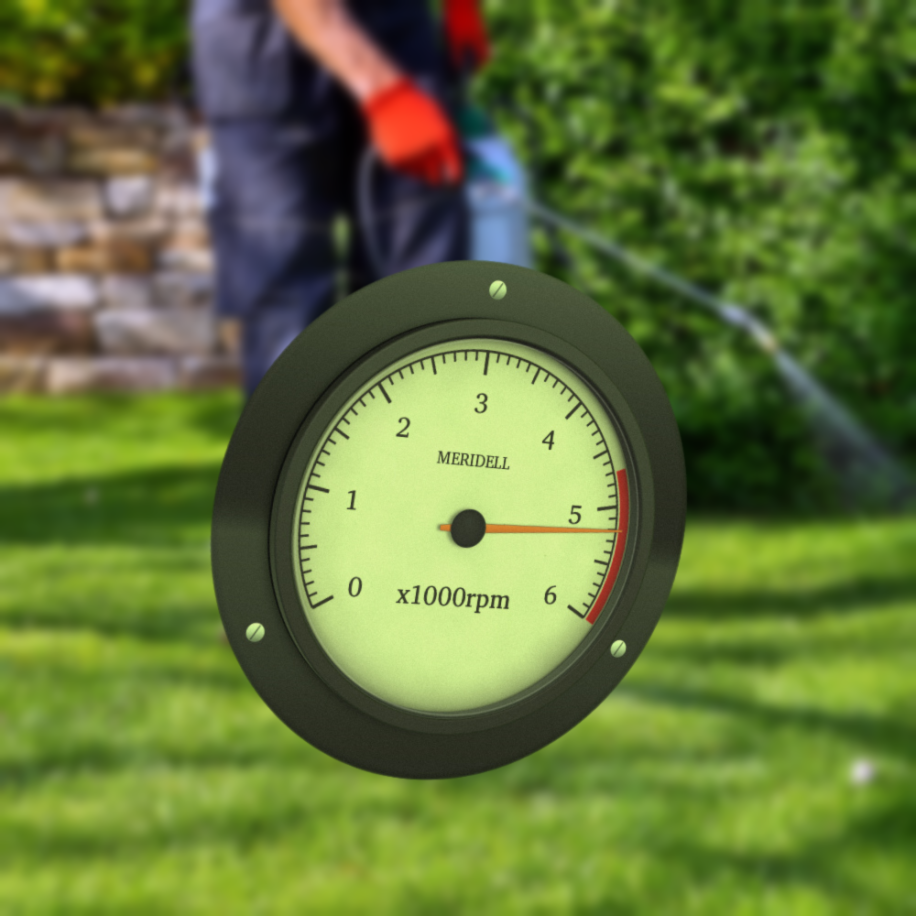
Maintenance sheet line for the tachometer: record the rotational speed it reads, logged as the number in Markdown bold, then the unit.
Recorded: **5200** rpm
